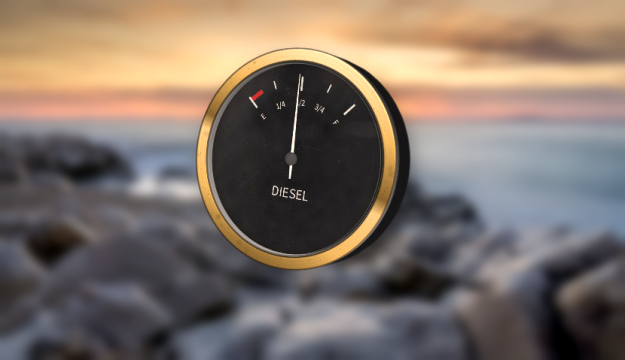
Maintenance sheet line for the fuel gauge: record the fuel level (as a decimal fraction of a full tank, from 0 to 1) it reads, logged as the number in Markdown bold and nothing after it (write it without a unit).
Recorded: **0.5**
